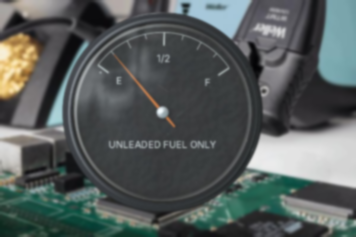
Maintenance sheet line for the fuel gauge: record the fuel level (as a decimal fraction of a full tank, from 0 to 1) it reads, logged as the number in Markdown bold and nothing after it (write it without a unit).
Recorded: **0.125**
